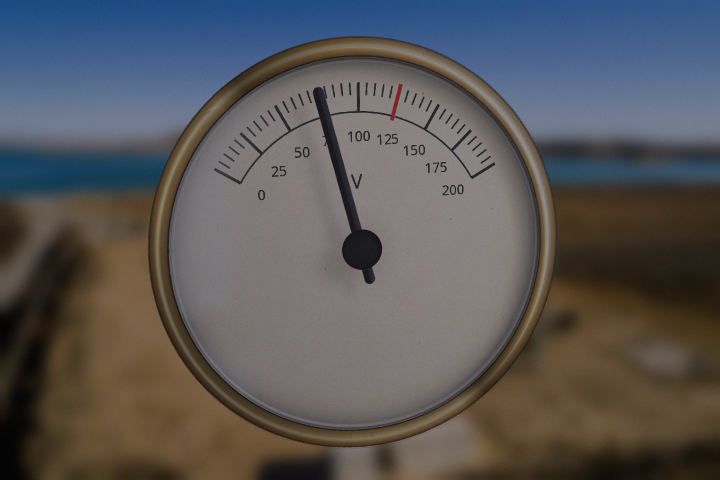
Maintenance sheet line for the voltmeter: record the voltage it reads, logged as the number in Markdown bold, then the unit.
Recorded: **75** V
